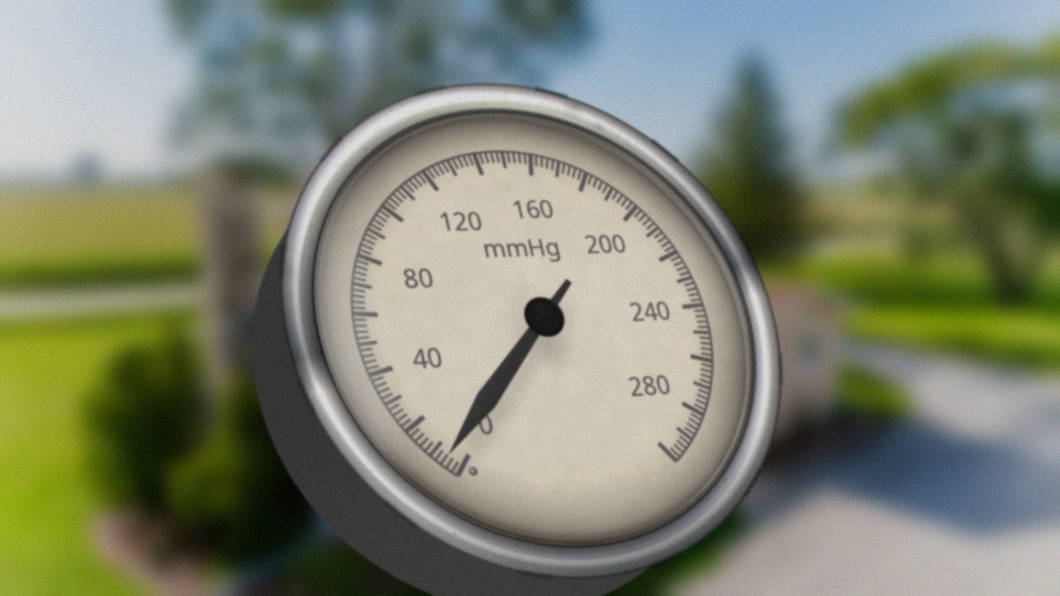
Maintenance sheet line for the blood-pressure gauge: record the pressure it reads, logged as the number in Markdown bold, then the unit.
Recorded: **6** mmHg
